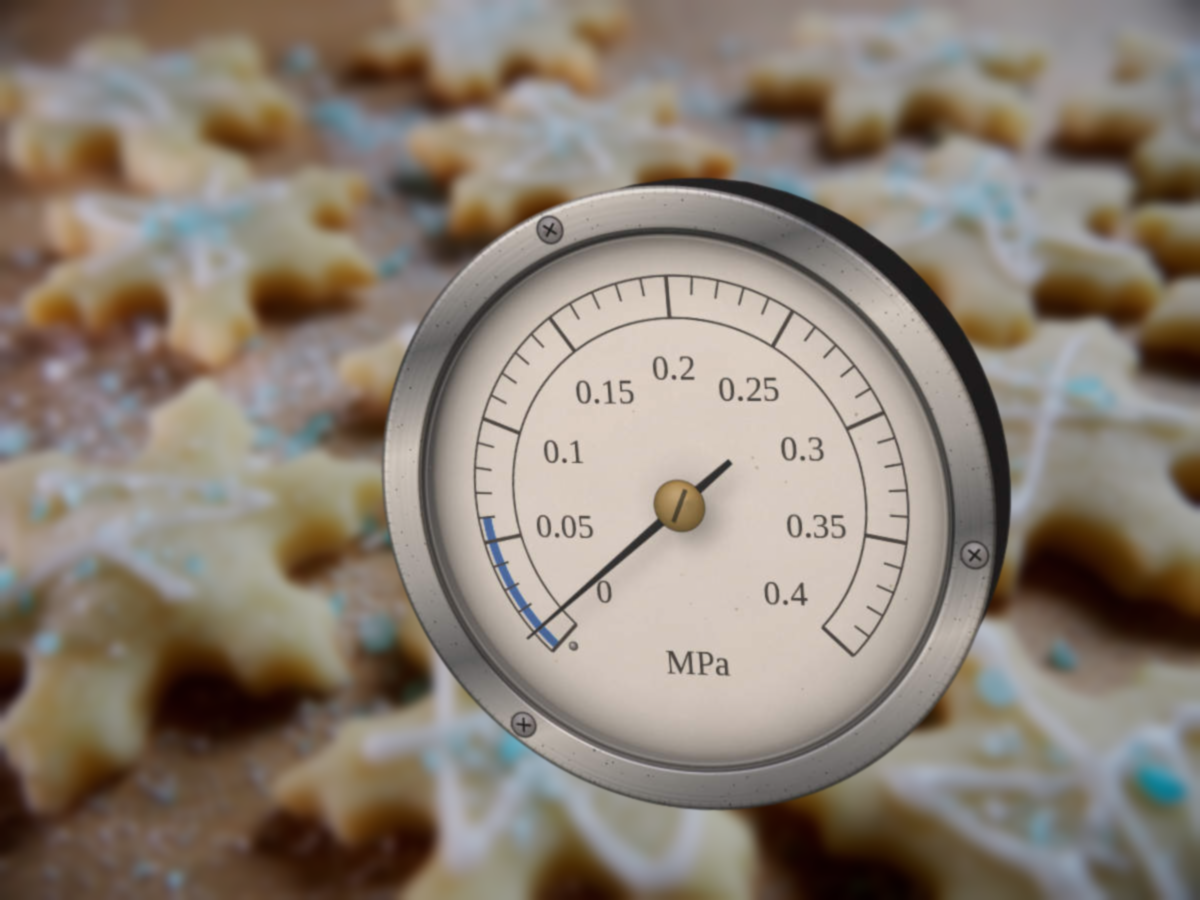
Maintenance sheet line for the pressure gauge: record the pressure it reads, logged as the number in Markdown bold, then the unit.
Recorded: **0.01** MPa
